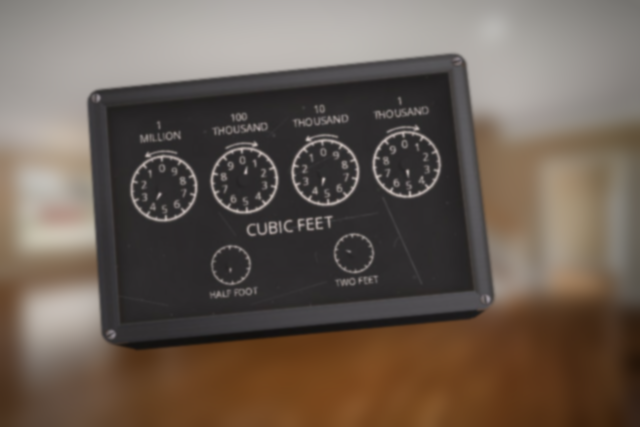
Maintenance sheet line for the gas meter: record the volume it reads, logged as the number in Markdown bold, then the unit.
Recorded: **404500** ft³
